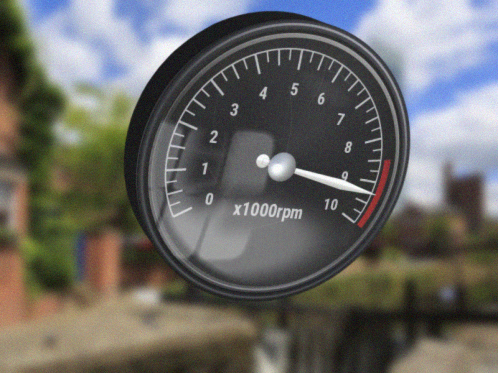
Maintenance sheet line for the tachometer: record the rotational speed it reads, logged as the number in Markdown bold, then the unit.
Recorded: **9250** rpm
